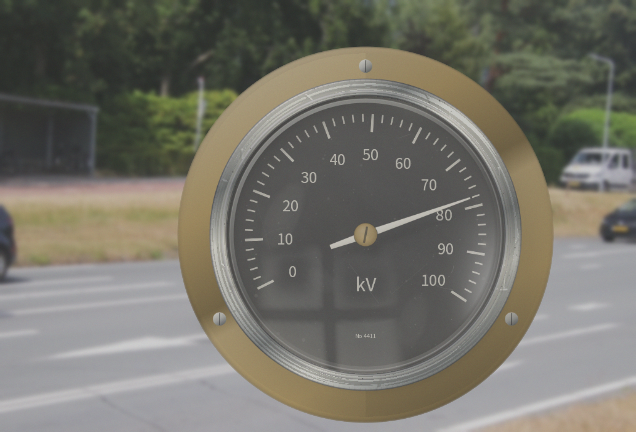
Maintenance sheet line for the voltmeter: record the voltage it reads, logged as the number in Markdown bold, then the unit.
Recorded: **78** kV
